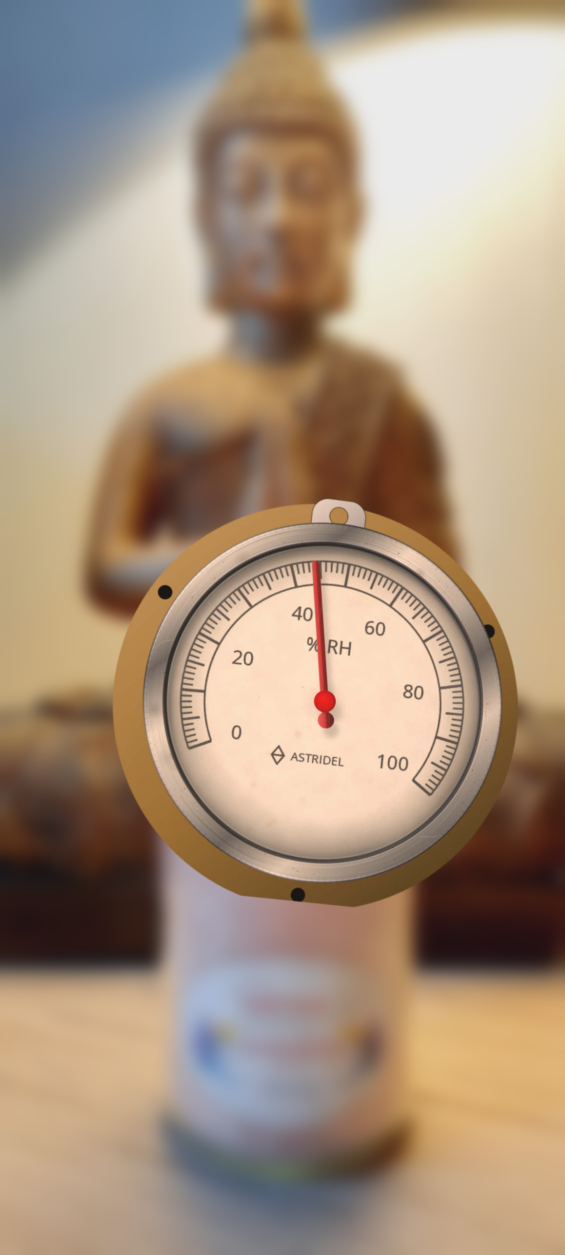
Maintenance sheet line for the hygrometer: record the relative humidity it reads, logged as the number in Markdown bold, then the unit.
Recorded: **44** %
